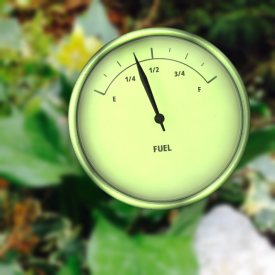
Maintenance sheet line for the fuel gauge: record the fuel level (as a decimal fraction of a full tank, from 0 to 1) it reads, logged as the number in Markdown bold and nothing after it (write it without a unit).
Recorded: **0.375**
